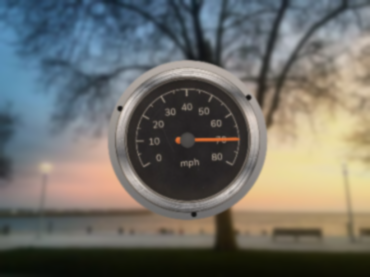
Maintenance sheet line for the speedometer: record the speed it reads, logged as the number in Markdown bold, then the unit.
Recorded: **70** mph
